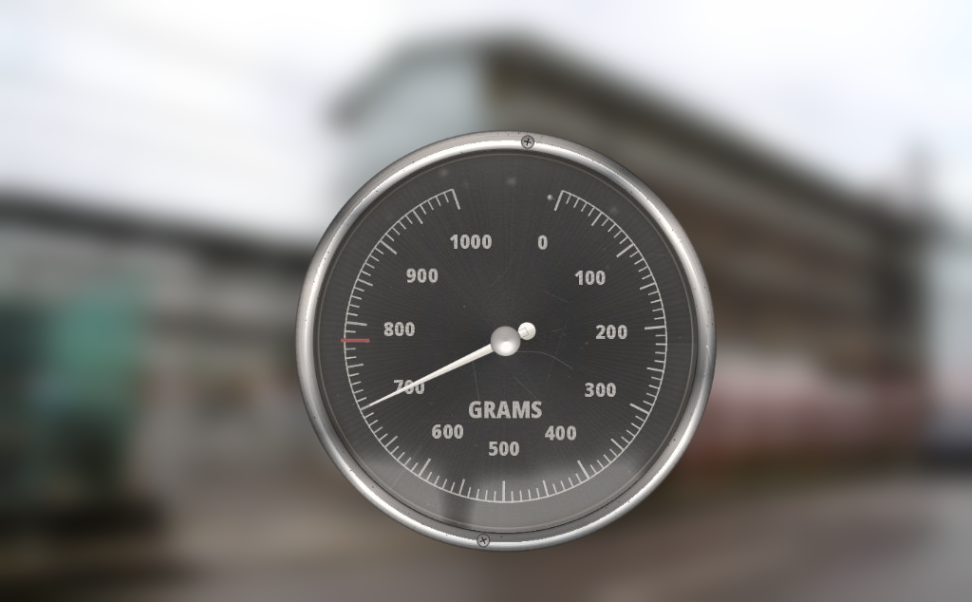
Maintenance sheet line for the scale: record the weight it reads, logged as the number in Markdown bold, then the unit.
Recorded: **700** g
